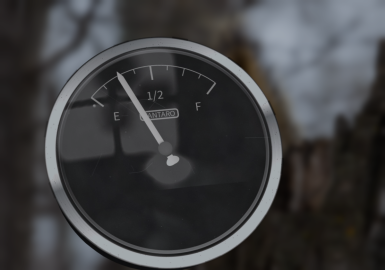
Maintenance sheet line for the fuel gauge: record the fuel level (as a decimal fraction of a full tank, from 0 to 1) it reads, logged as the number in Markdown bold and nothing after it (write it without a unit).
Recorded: **0.25**
